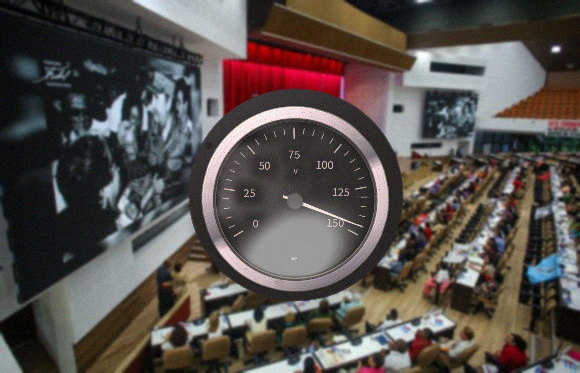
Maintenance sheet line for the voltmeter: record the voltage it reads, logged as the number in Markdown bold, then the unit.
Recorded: **145** V
